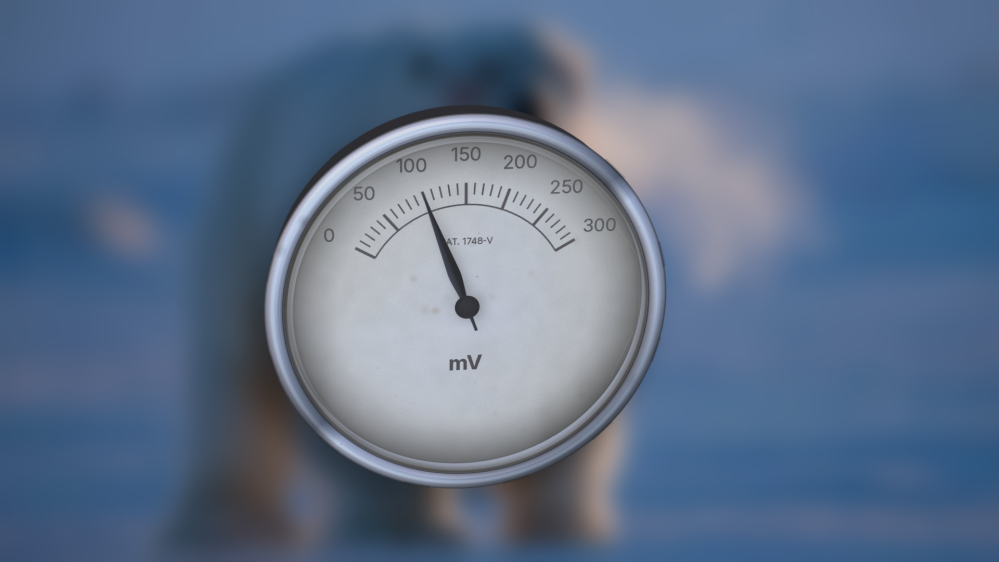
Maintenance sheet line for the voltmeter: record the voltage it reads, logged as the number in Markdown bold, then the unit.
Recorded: **100** mV
